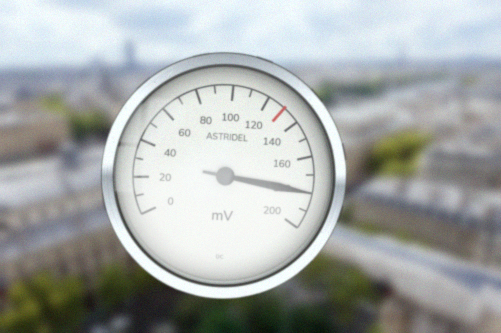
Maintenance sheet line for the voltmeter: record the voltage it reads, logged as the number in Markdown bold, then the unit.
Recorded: **180** mV
